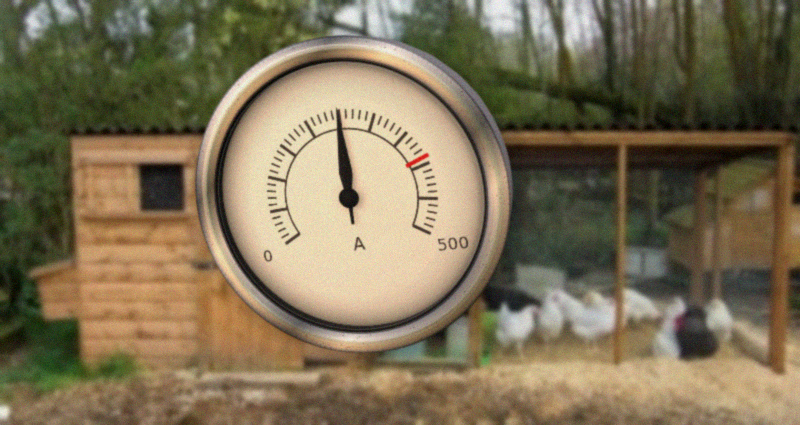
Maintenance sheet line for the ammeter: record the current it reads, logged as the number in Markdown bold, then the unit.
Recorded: **250** A
